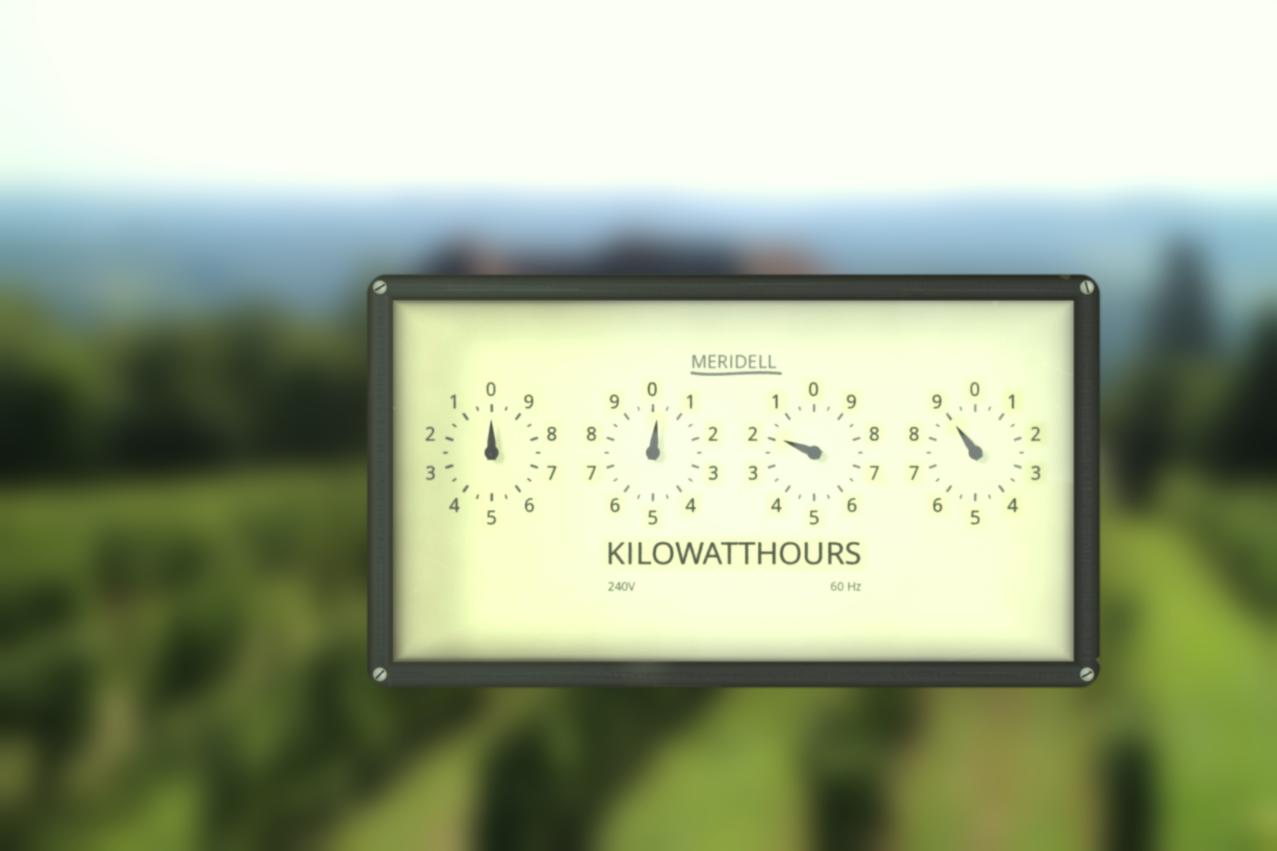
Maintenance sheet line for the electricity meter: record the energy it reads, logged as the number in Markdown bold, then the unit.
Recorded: **19** kWh
